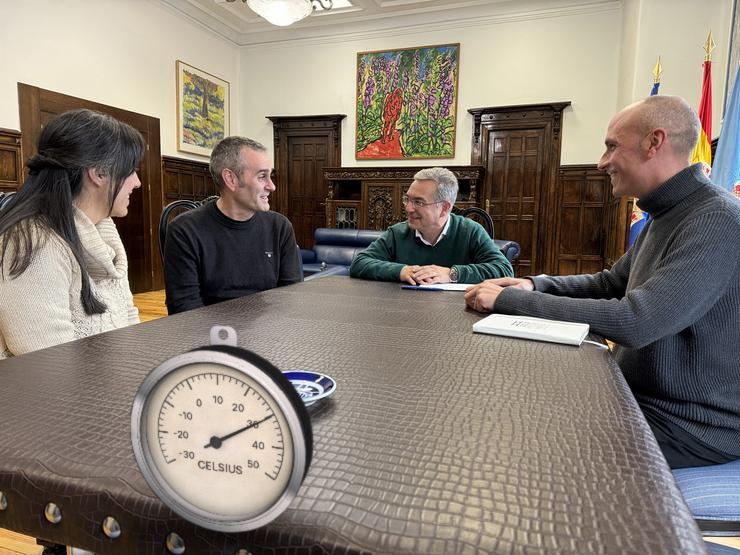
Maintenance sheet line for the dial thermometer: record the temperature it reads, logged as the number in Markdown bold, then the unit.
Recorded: **30** °C
